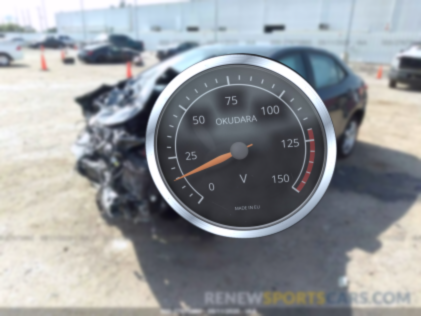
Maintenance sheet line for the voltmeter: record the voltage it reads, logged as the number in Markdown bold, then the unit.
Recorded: **15** V
